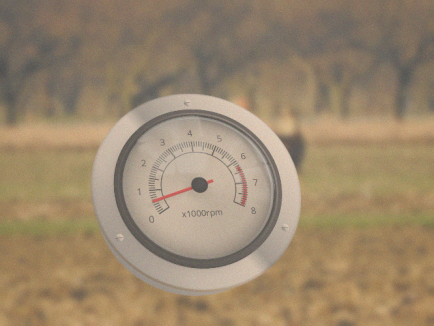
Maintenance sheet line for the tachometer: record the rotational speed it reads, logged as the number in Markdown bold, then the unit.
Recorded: **500** rpm
